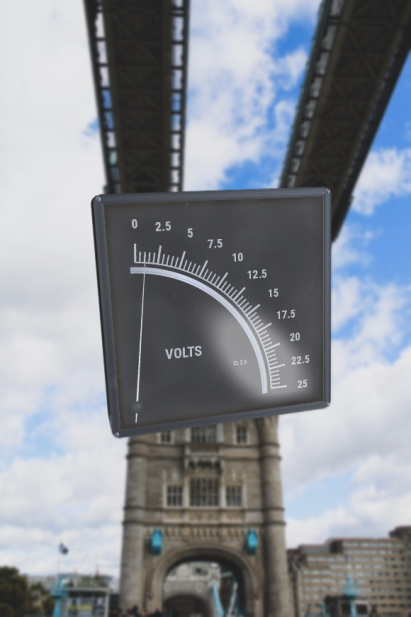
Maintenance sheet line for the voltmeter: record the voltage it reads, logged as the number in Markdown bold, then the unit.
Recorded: **1** V
